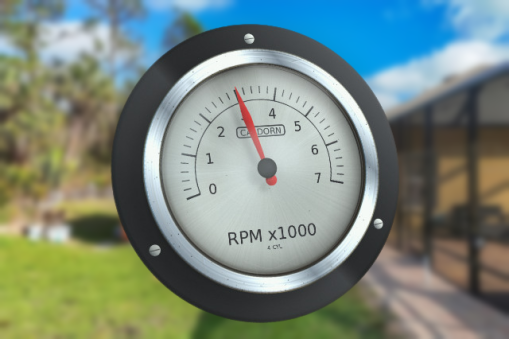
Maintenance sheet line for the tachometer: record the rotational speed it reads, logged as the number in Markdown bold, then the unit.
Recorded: **3000** rpm
